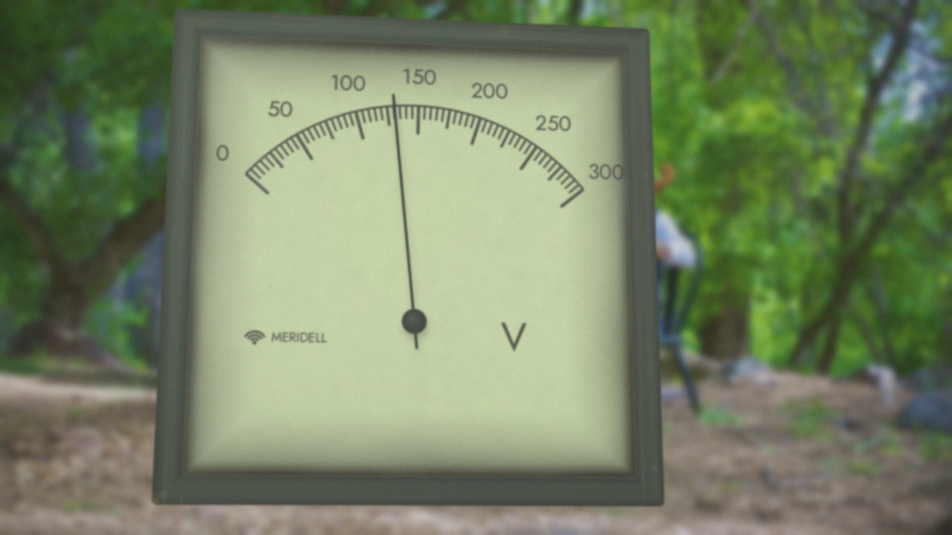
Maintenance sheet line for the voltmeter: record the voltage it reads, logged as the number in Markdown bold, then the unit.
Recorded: **130** V
